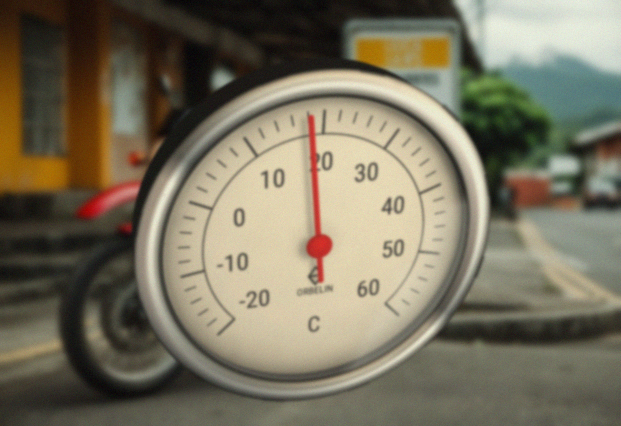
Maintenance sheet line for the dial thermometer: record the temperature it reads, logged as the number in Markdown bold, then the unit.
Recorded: **18** °C
